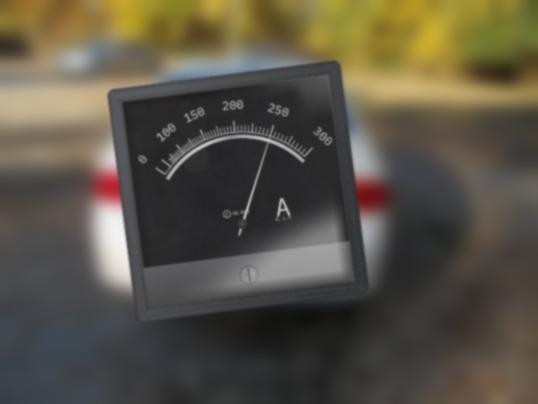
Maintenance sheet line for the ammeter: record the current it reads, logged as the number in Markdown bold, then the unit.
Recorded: **250** A
